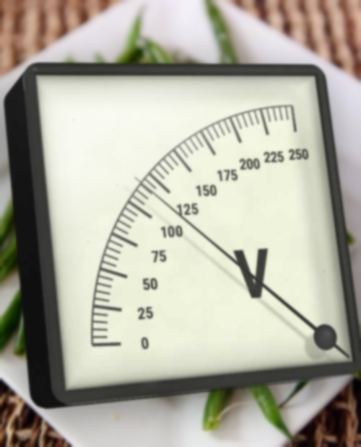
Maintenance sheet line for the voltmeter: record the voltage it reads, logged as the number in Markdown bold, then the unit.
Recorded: **115** V
